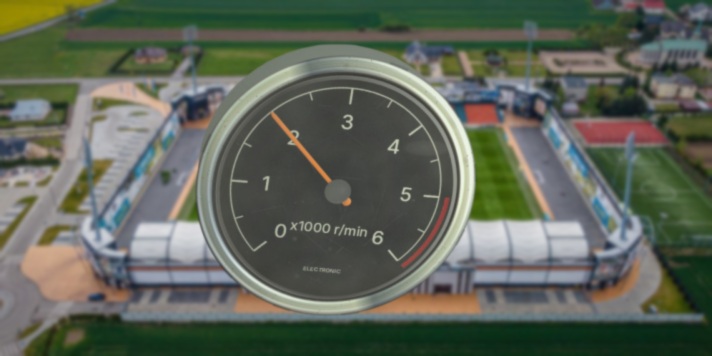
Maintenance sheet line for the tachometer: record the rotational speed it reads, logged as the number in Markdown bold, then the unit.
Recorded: **2000** rpm
